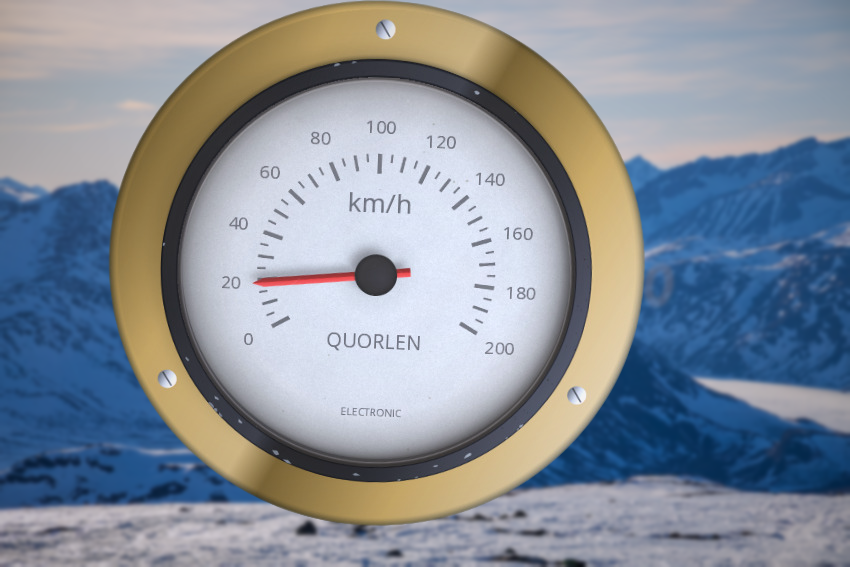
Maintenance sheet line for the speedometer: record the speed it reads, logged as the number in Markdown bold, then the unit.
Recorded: **20** km/h
